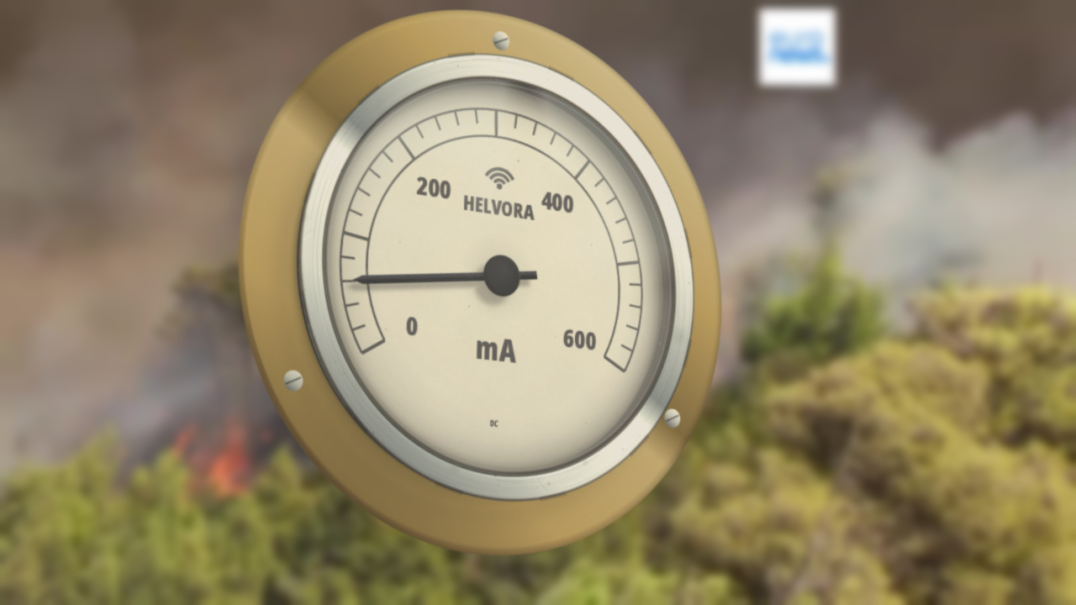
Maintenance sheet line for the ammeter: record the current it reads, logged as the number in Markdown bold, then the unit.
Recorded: **60** mA
